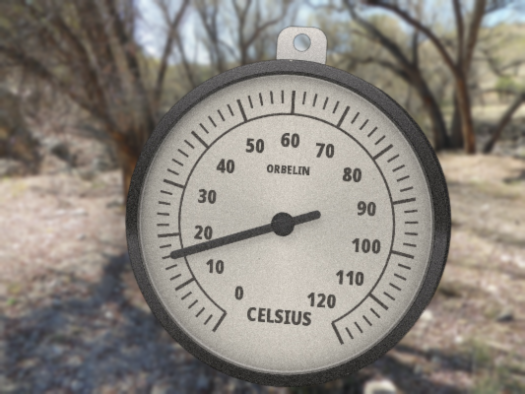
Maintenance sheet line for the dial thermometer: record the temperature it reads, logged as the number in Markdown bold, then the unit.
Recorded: **16** °C
